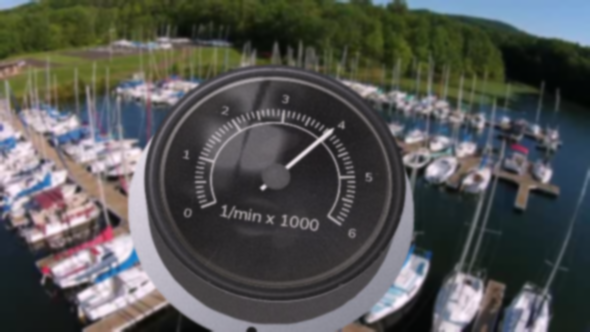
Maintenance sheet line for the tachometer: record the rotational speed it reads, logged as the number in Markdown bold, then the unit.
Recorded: **4000** rpm
